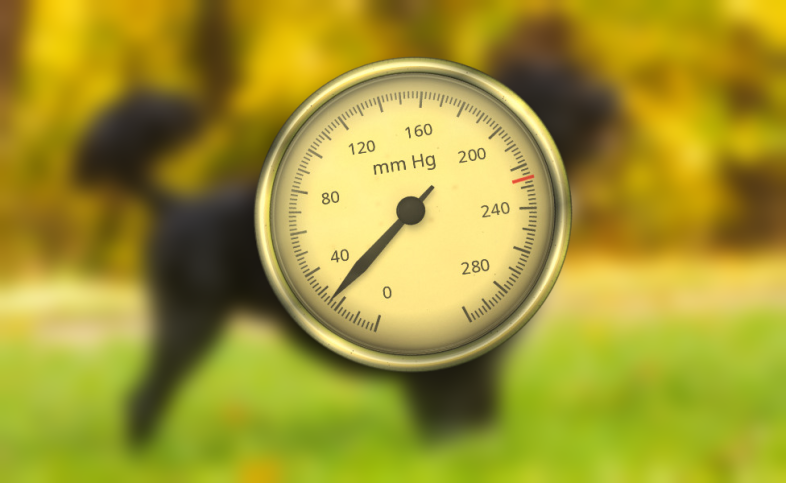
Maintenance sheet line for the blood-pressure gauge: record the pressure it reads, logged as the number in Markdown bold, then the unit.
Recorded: **24** mmHg
